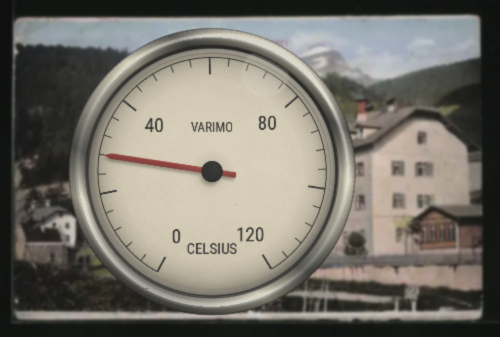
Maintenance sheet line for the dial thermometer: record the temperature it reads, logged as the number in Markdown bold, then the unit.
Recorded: **28** °C
